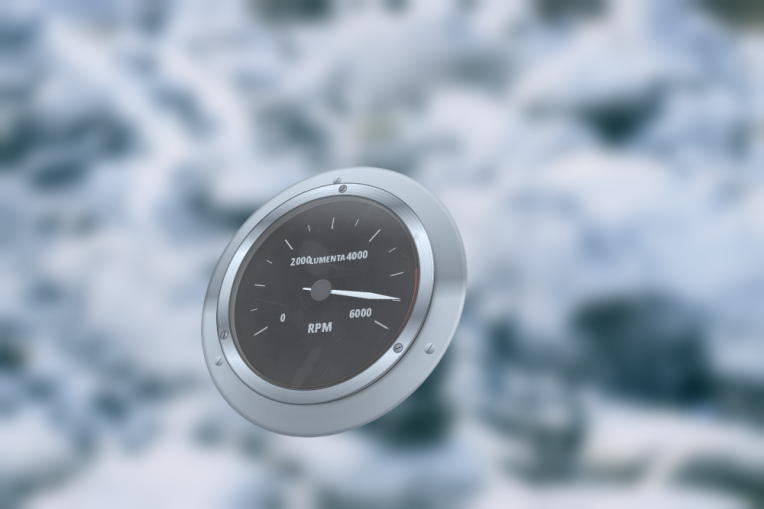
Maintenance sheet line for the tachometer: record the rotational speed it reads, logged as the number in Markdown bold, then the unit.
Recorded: **5500** rpm
